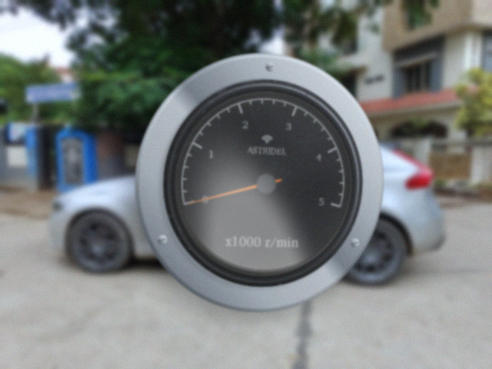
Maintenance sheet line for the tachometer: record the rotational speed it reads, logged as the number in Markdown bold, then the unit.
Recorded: **0** rpm
